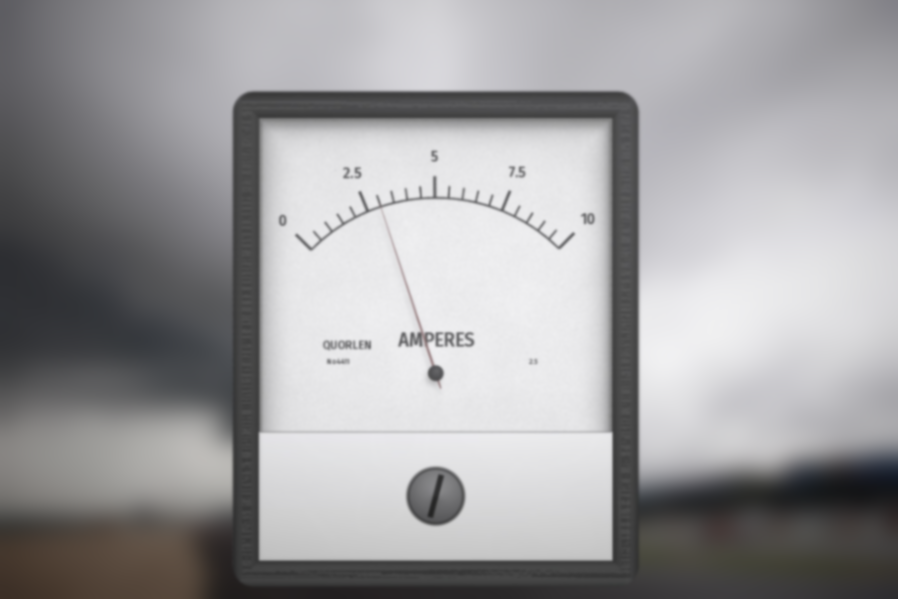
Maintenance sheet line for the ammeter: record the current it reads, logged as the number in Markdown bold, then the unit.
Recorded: **3** A
